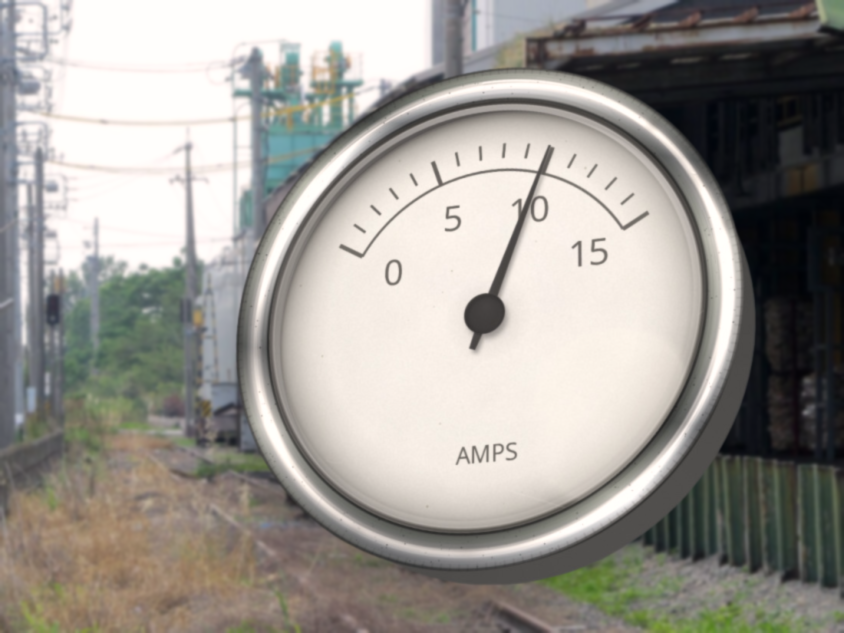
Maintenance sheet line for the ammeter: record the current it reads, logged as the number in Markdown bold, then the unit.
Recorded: **10** A
